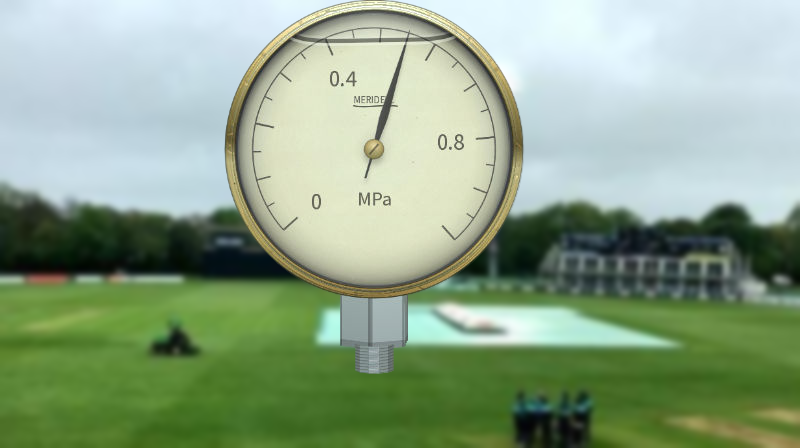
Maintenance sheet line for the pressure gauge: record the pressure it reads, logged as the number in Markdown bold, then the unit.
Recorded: **0.55** MPa
